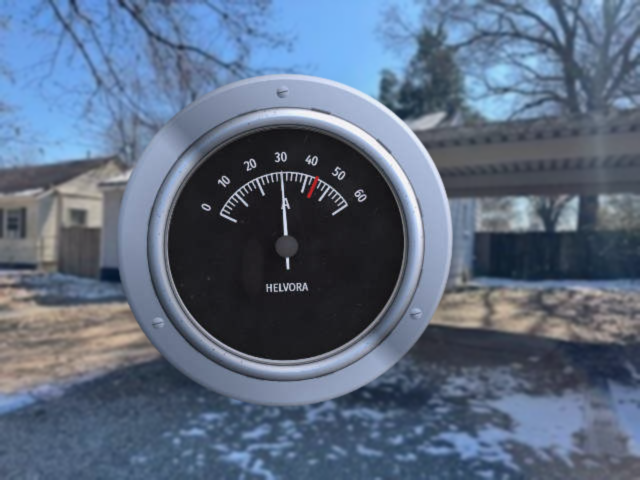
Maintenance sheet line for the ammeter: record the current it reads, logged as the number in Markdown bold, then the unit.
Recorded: **30** A
